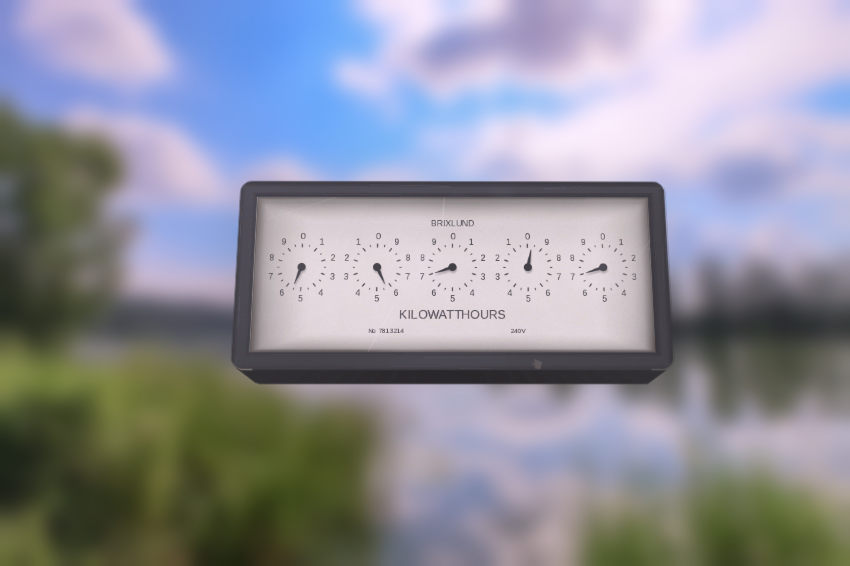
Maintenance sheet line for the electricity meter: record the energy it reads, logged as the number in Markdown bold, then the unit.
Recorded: **55697** kWh
